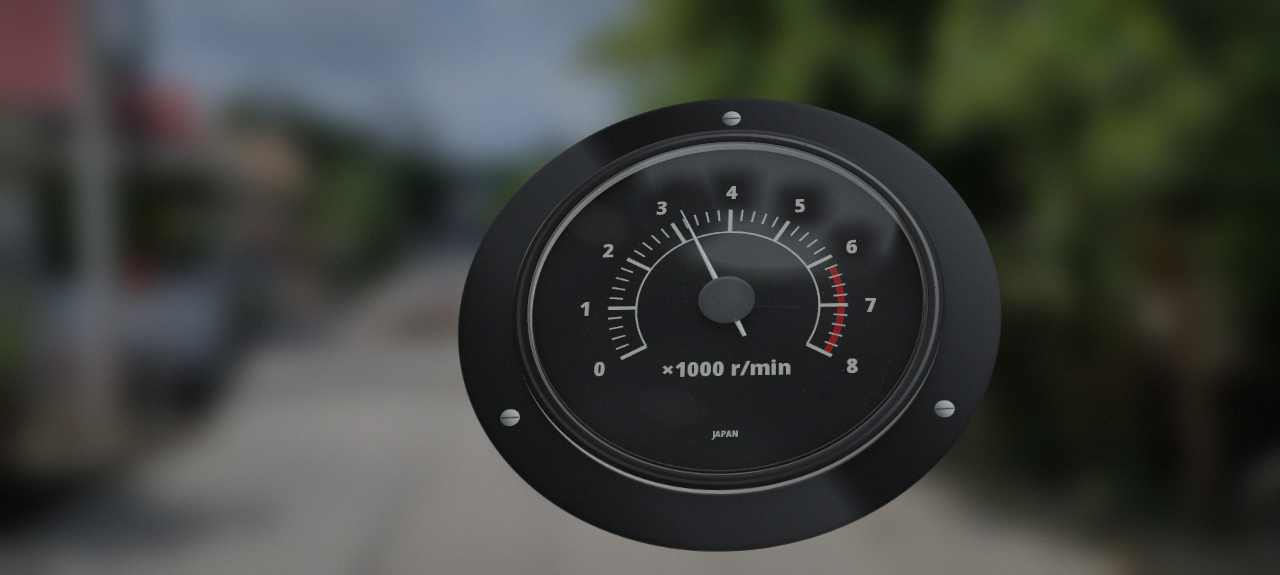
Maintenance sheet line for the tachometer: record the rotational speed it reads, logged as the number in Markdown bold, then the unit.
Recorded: **3200** rpm
